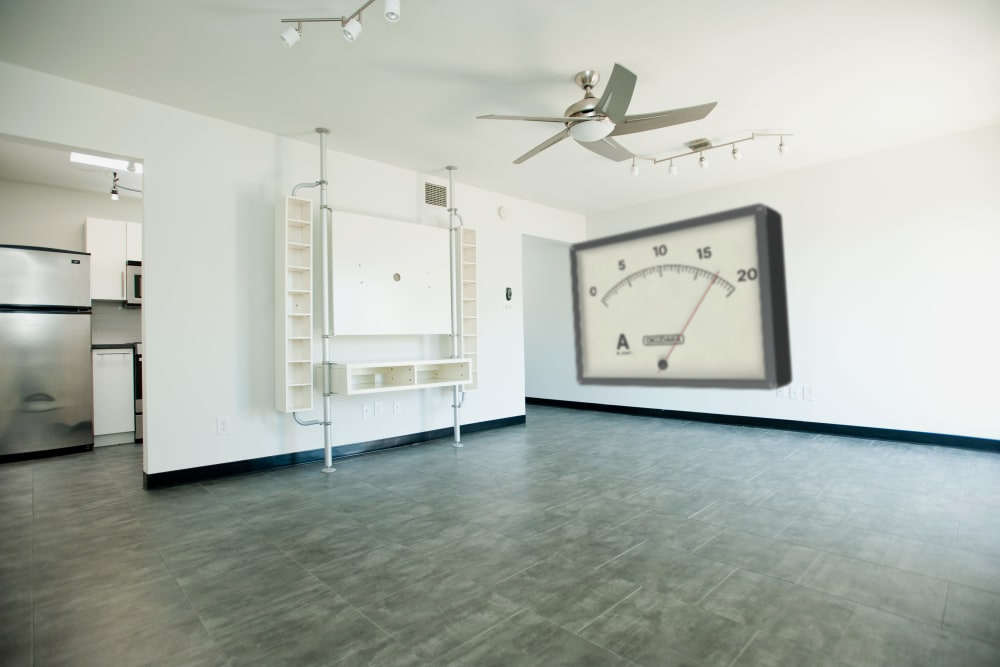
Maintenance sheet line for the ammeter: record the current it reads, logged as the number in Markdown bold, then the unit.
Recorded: **17.5** A
